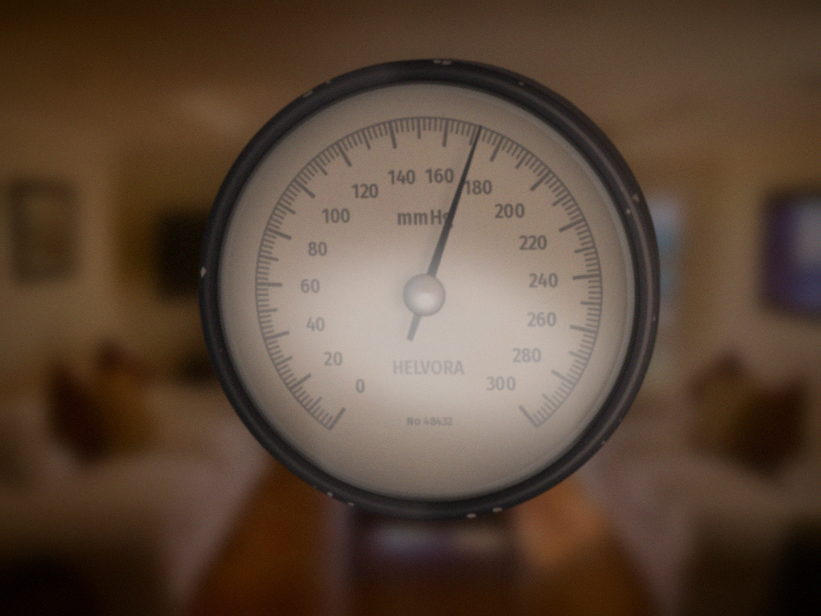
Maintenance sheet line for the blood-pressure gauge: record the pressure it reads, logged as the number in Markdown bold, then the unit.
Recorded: **172** mmHg
